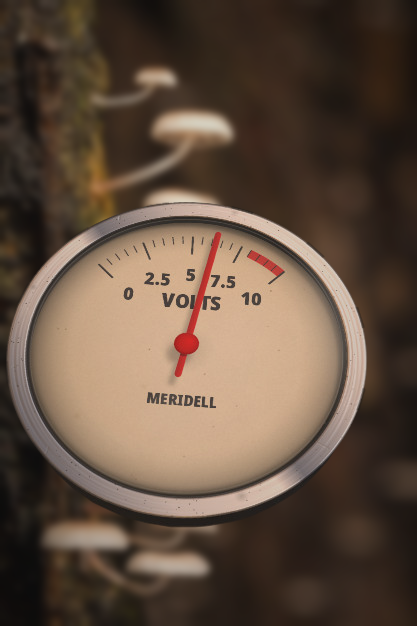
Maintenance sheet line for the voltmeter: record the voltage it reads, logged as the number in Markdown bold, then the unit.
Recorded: **6.25** V
